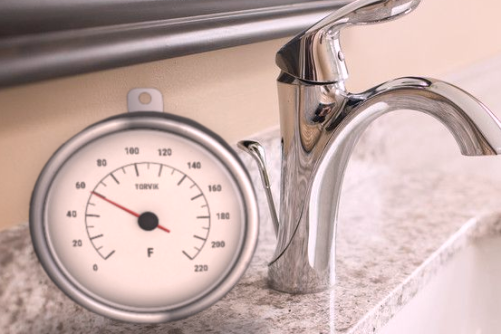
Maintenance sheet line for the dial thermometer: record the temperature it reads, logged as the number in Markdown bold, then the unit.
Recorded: **60** °F
